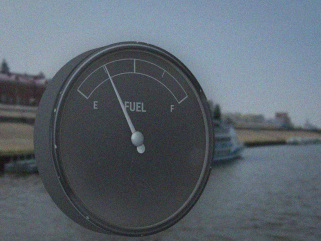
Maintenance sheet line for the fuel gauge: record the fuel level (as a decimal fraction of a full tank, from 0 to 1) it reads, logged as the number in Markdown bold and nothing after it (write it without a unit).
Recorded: **0.25**
